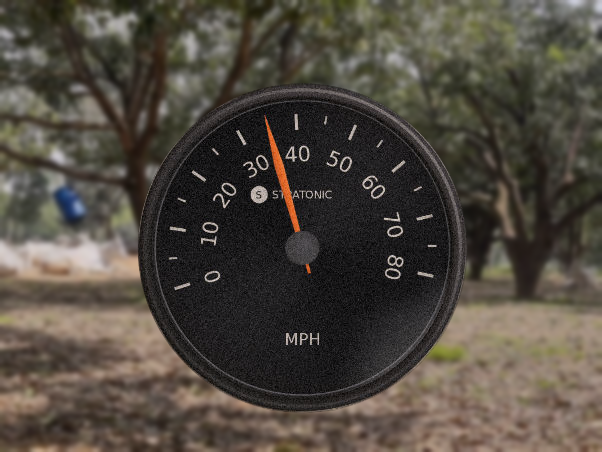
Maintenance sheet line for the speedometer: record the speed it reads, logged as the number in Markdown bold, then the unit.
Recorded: **35** mph
